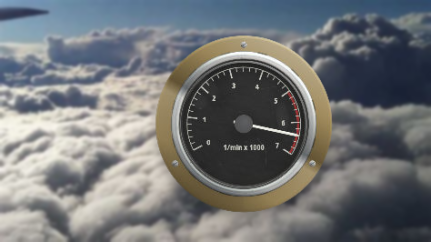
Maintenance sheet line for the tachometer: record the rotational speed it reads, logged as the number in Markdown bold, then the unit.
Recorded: **6400** rpm
